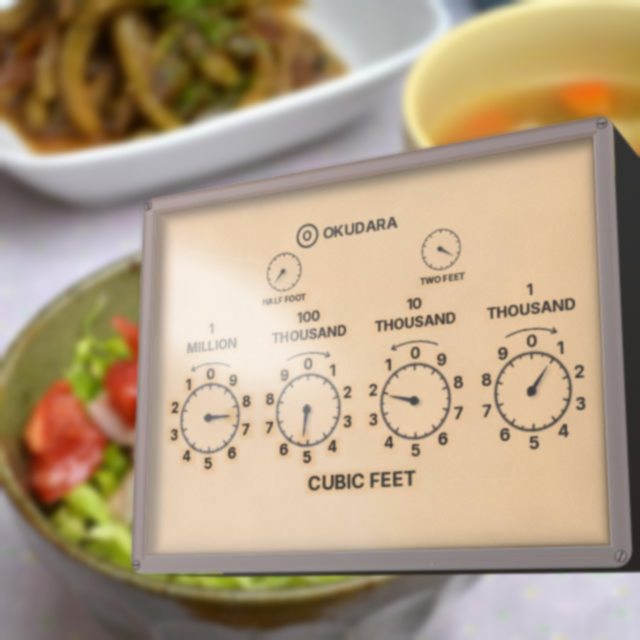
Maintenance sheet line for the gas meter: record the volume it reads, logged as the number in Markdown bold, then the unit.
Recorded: **752100** ft³
